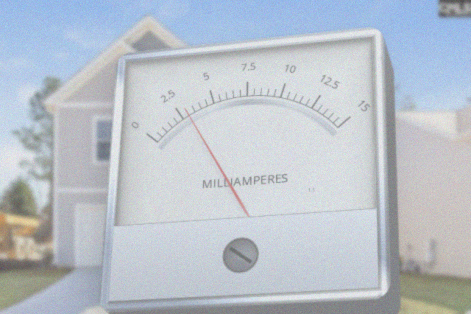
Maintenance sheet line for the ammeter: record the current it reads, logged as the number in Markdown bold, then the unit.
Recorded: **3** mA
